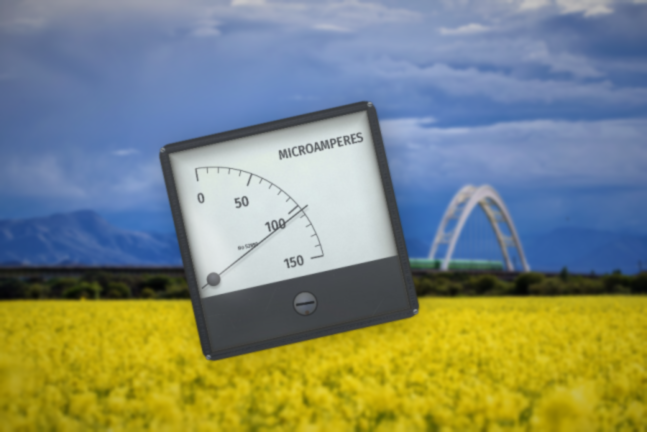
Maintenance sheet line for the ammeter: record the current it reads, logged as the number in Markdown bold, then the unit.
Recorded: **105** µA
